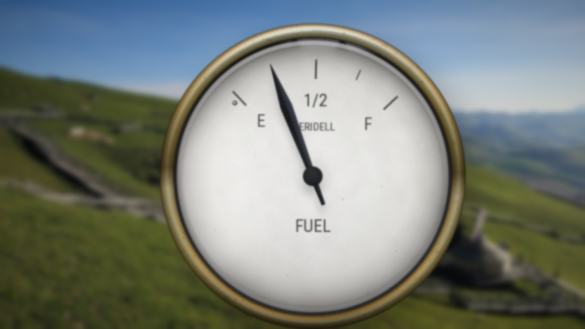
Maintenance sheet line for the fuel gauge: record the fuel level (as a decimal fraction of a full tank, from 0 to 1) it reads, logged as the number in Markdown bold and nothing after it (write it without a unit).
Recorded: **0.25**
